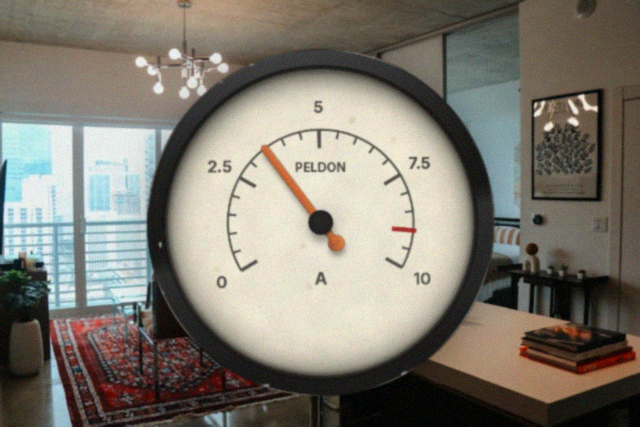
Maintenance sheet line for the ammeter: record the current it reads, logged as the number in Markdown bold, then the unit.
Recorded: **3.5** A
